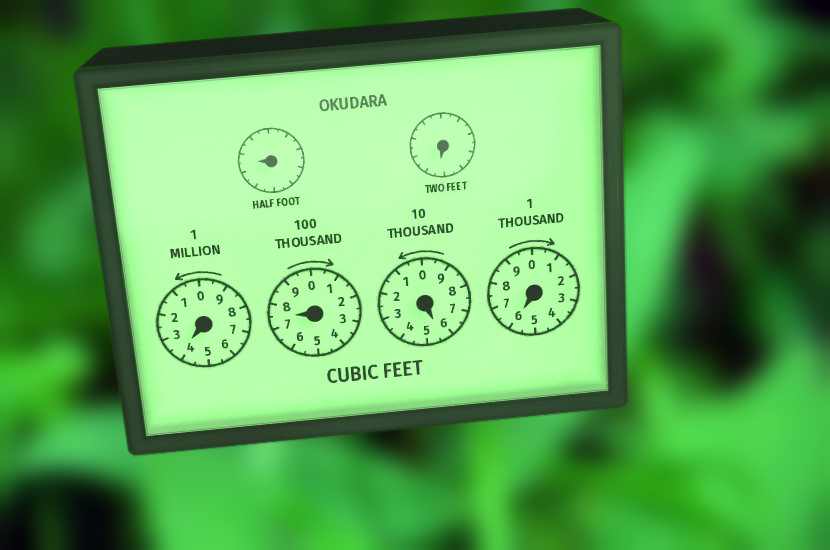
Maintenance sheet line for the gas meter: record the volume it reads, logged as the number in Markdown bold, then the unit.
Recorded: **375600** ft³
